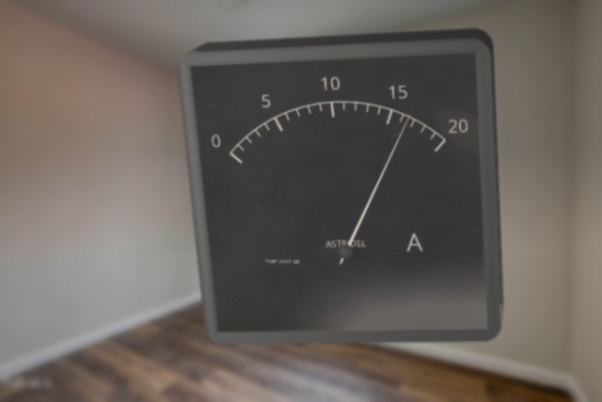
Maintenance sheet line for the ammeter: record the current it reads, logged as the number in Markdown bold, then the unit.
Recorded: **16.5** A
